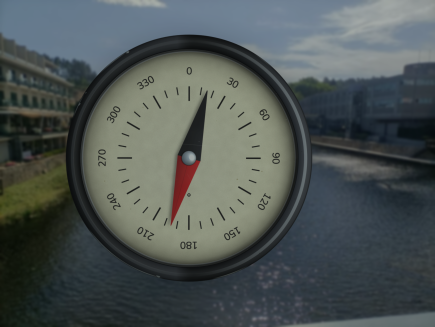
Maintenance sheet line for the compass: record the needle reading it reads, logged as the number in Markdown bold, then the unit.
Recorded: **195** °
